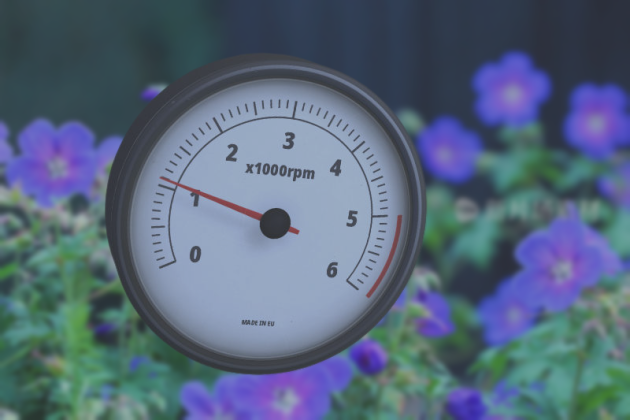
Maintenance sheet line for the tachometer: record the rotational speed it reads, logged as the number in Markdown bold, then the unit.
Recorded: **1100** rpm
